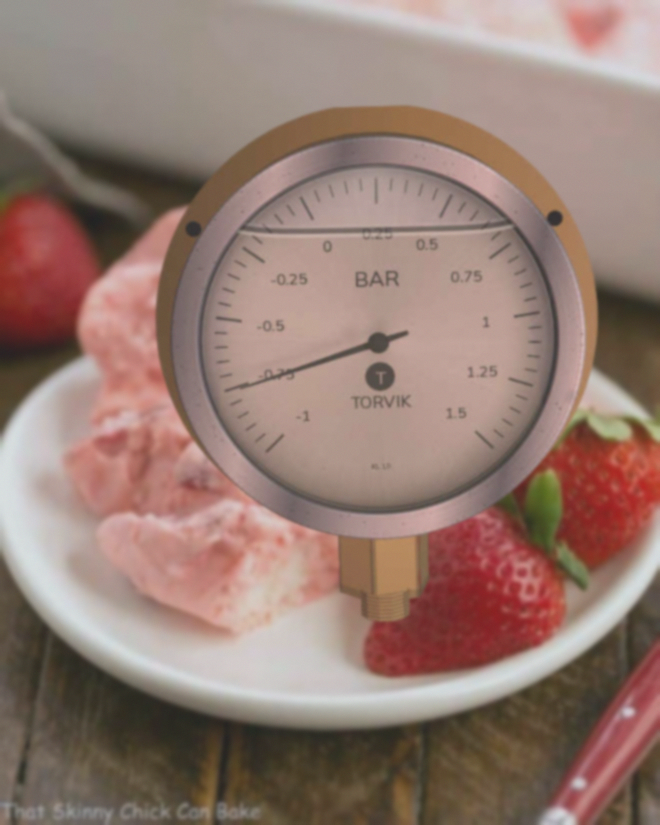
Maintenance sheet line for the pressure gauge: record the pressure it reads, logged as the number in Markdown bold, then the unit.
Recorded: **-0.75** bar
